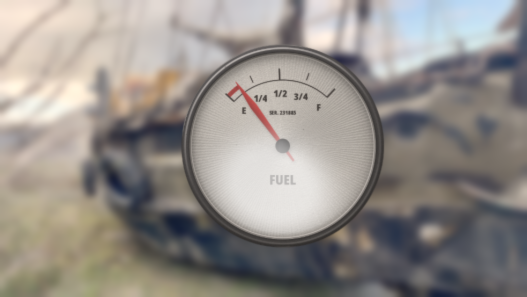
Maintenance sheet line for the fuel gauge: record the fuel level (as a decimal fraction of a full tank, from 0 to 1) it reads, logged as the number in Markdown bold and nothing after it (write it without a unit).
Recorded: **0.125**
